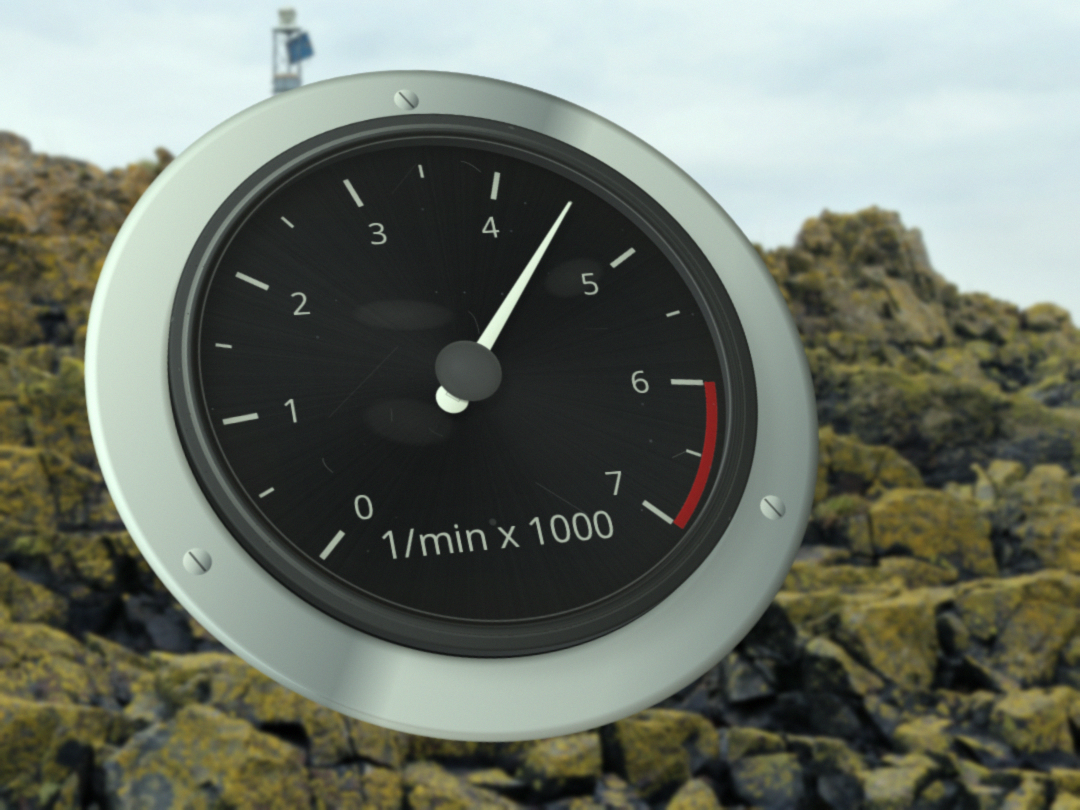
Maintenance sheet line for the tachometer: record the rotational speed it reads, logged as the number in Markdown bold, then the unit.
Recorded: **4500** rpm
